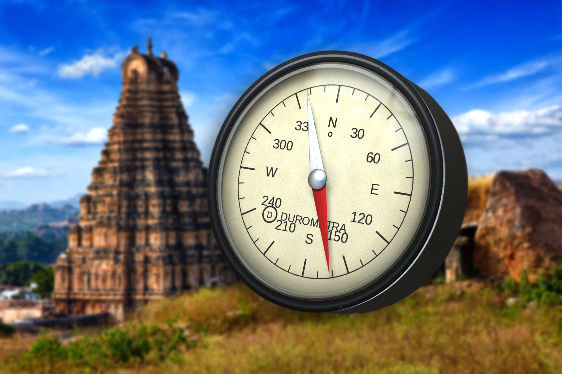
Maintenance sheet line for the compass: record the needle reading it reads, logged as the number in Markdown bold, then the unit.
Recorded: **160** °
